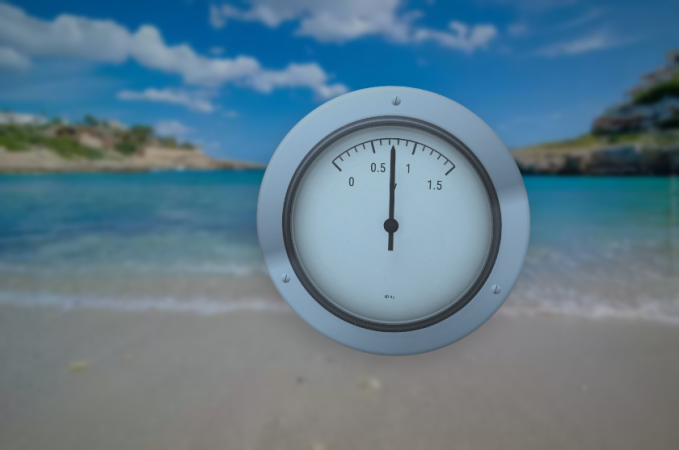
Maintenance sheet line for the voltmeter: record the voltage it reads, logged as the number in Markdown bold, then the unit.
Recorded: **0.75** V
